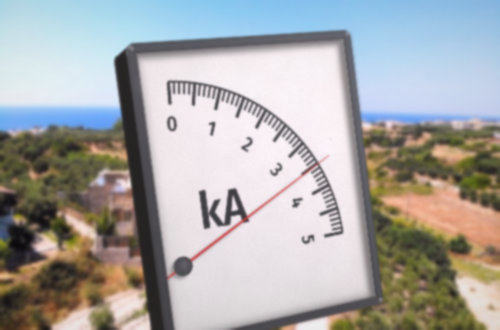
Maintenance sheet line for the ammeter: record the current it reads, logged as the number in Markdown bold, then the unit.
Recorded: **3.5** kA
